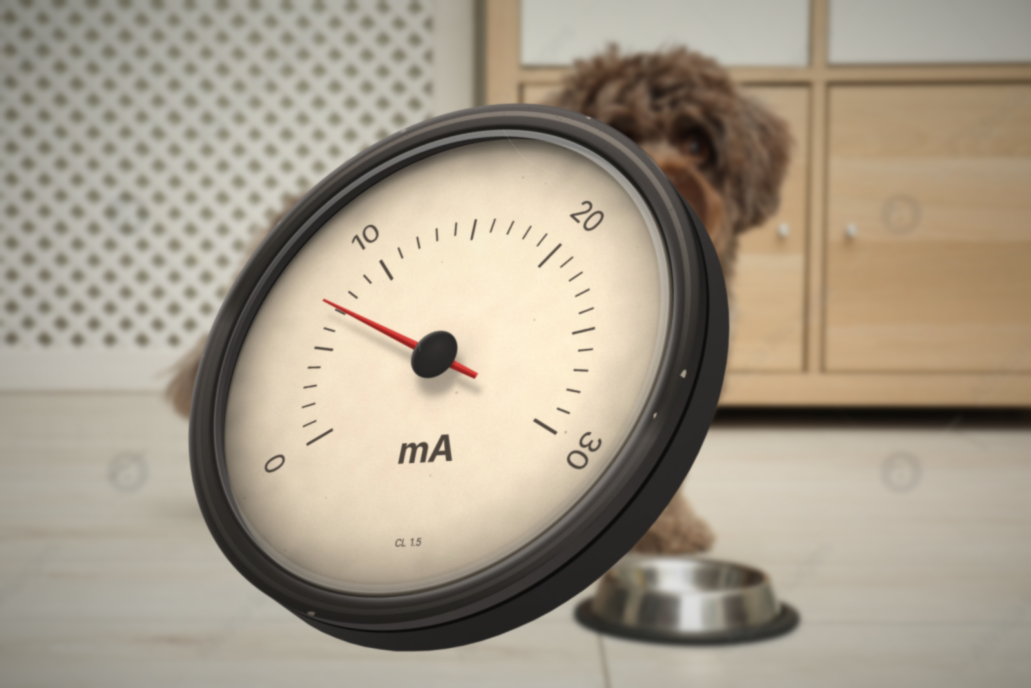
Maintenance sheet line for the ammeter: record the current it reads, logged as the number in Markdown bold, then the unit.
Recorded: **7** mA
